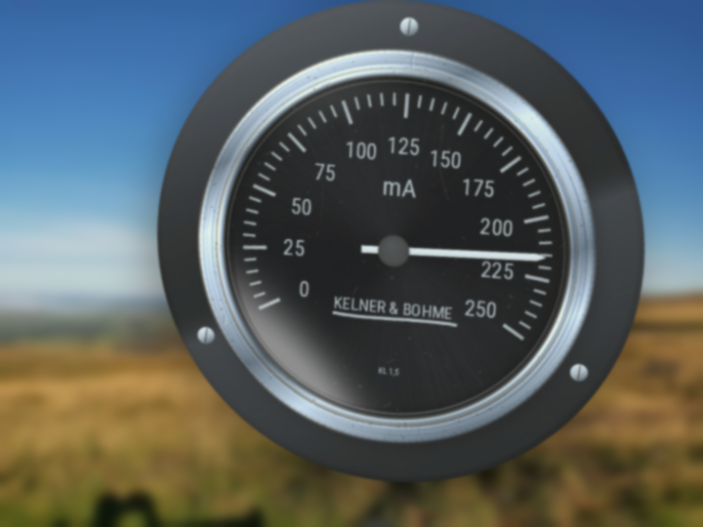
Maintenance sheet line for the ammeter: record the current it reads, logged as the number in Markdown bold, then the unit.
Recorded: **215** mA
